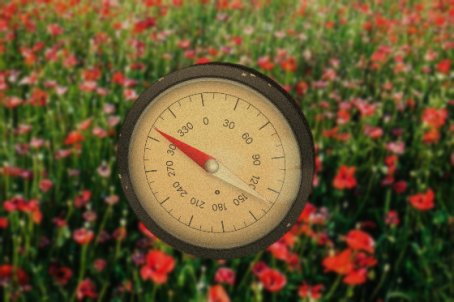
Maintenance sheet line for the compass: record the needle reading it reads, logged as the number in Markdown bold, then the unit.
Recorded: **310** °
